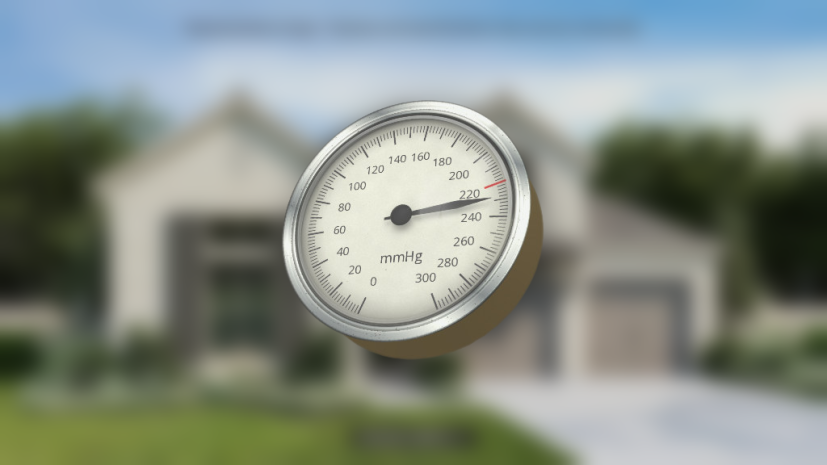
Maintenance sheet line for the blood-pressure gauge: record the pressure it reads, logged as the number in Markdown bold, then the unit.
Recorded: **230** mmHg
